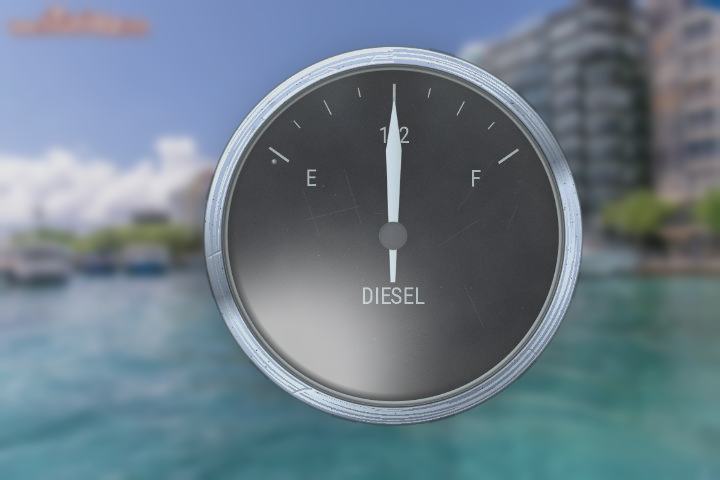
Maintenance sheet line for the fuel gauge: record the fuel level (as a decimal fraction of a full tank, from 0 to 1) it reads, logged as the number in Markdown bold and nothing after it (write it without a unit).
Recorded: **0.5**
